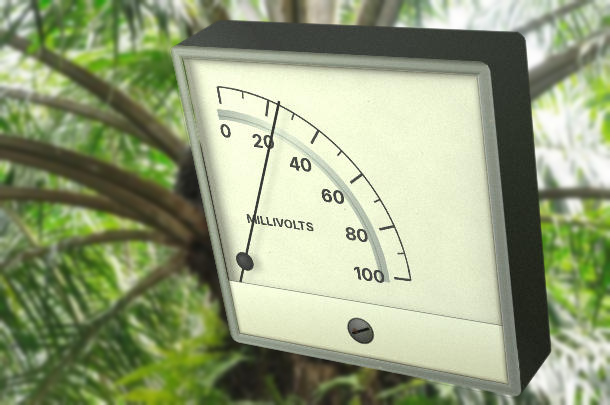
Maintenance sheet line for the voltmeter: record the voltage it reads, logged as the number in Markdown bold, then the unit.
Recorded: **25** mV
